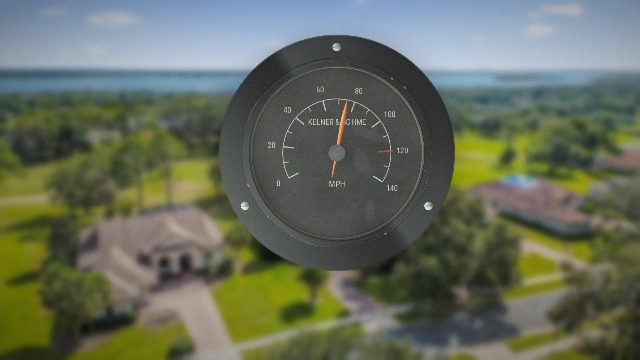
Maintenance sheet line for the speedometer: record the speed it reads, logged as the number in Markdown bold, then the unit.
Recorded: **75** mph
